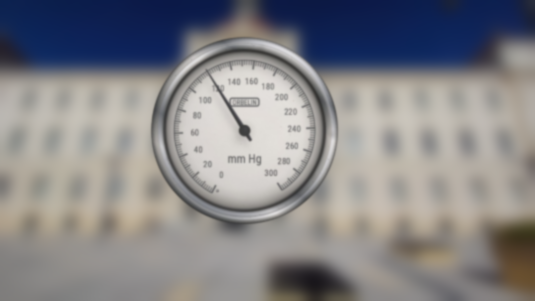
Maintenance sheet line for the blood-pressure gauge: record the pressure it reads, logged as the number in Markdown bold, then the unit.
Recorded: **120** mmHg
